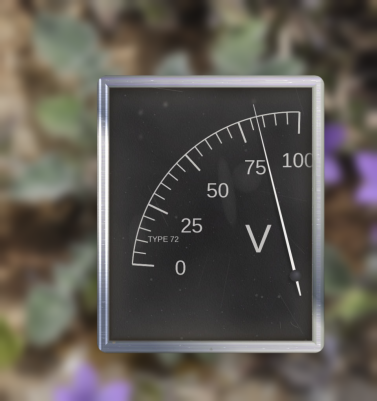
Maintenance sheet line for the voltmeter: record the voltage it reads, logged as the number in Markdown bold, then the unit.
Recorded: **82.5** V
